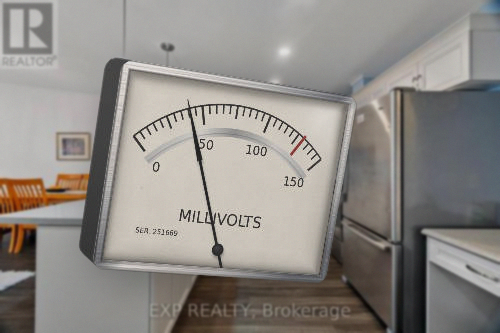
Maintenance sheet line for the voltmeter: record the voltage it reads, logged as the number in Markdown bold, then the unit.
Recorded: **40** mV
